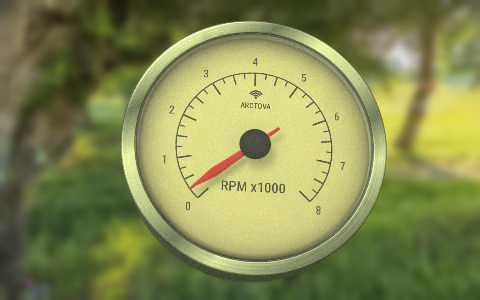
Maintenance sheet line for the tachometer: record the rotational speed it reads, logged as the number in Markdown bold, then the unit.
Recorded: **250** rpm
